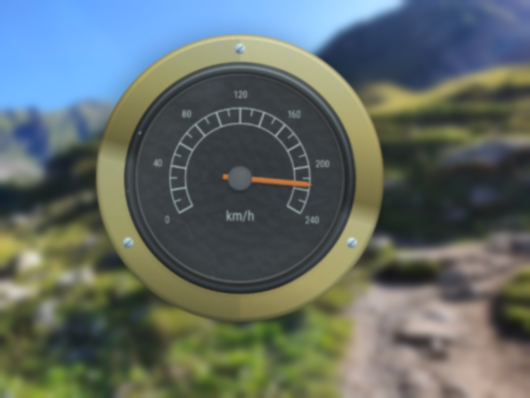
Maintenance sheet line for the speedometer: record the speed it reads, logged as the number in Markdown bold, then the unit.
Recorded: **215** km/h
